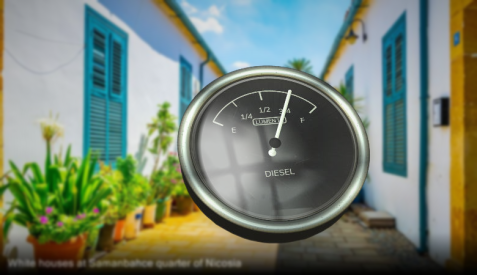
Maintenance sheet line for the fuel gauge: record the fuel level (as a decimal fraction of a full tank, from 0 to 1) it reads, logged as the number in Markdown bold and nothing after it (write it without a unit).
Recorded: **0.75**
